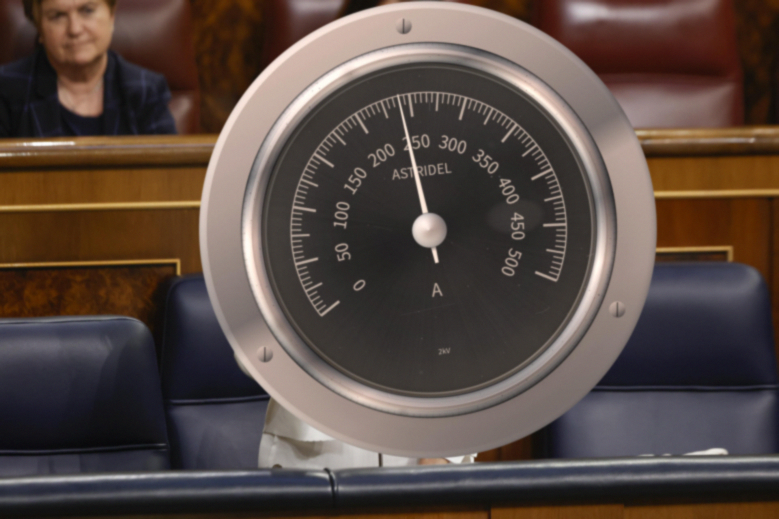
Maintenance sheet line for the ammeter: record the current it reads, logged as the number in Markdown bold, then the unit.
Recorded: **240** A
